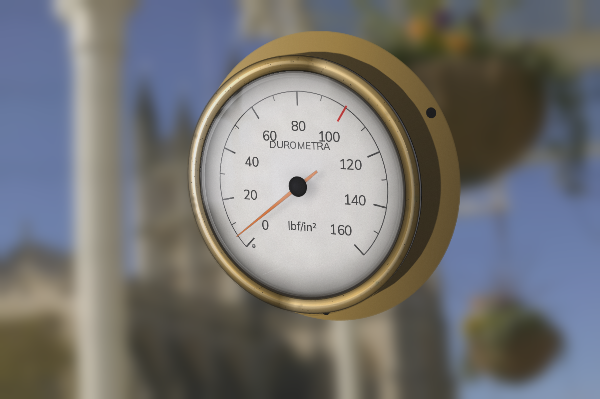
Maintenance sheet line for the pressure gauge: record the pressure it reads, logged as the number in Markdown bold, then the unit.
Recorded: **5** psi
